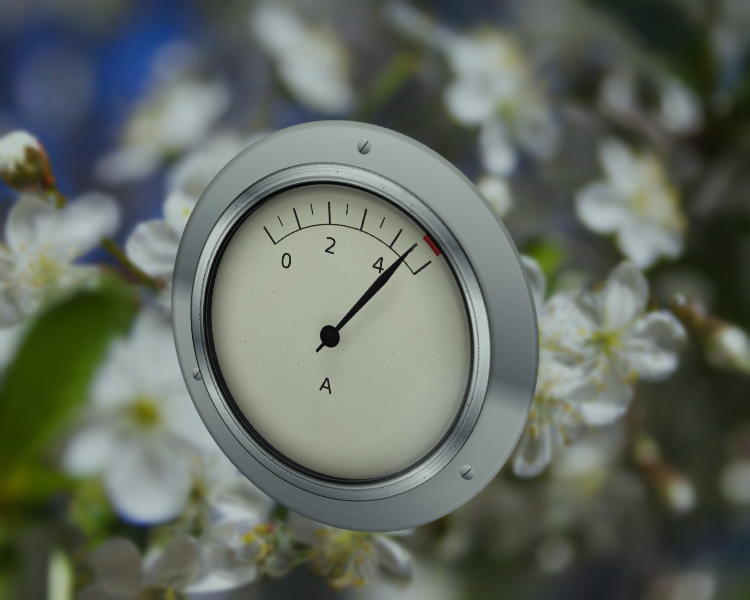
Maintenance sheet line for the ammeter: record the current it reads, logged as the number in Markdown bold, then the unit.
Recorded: **4.5** A
